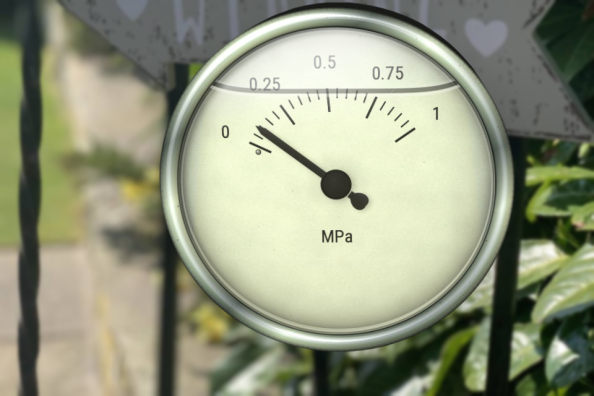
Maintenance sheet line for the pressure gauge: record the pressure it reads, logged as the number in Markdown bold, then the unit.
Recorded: **0.1** MPa
